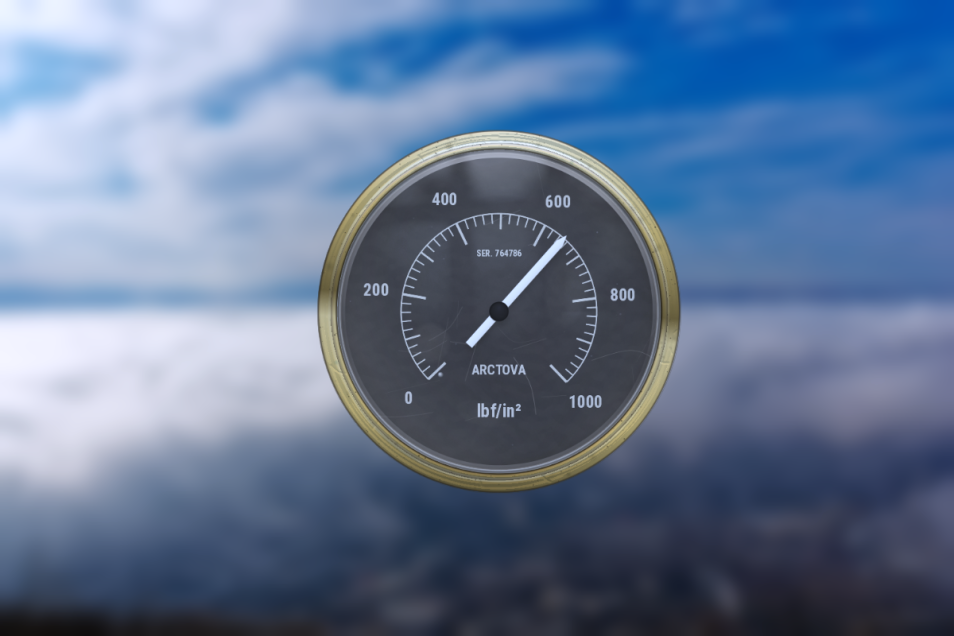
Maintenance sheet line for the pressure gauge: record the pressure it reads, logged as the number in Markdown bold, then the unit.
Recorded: **650** psi
